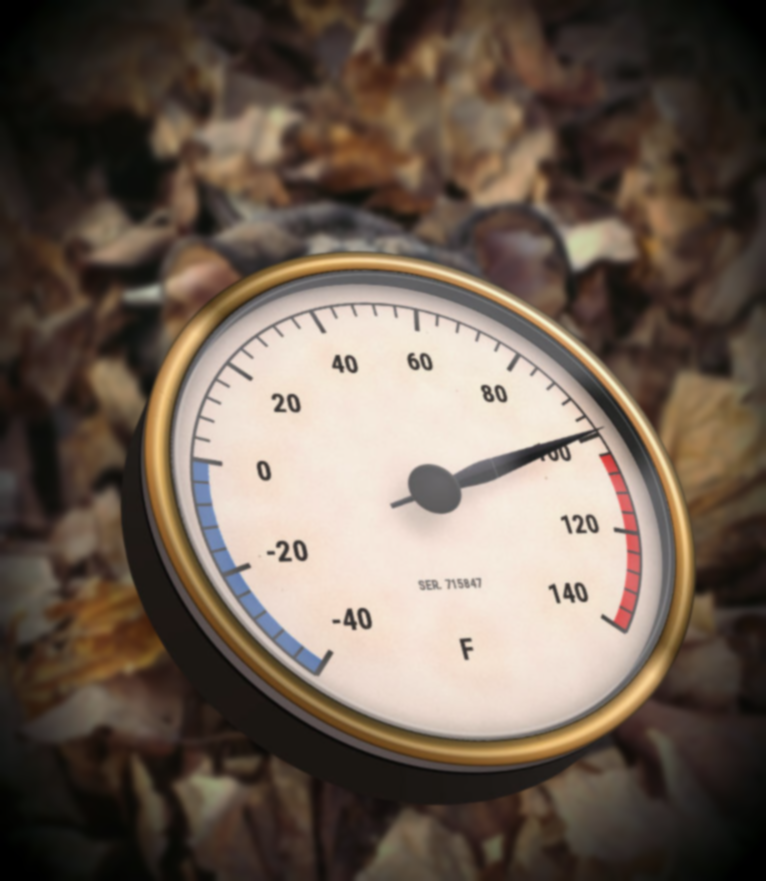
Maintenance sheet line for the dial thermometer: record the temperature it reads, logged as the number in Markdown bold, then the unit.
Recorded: **100** °F
